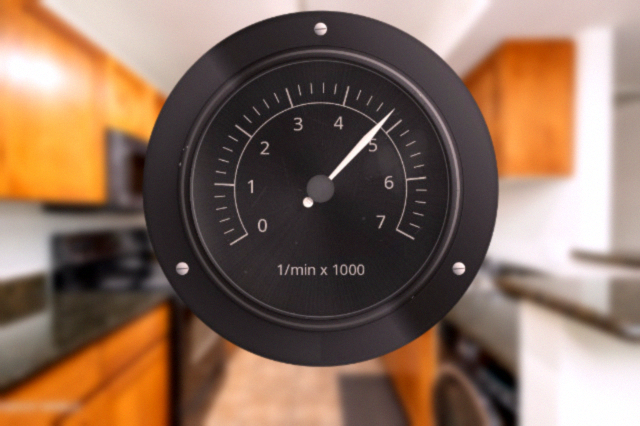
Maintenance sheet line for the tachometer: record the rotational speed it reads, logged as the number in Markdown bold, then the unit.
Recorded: **4800** rpm
